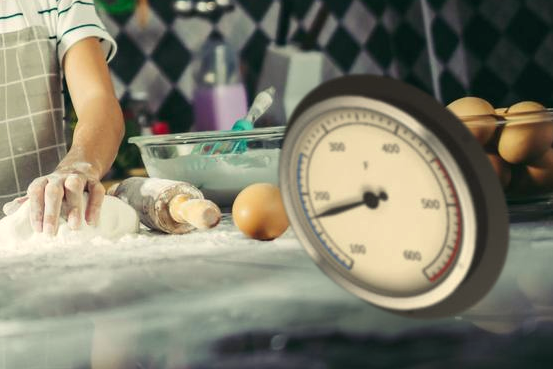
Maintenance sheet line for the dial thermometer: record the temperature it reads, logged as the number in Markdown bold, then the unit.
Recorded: **170** °F
